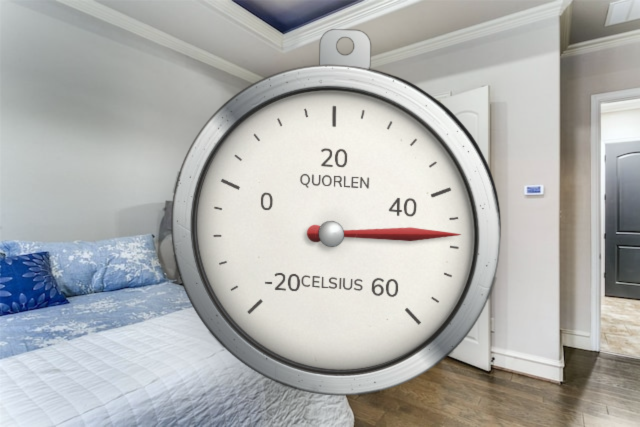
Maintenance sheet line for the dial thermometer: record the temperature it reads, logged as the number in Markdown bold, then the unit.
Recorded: **46** °C
